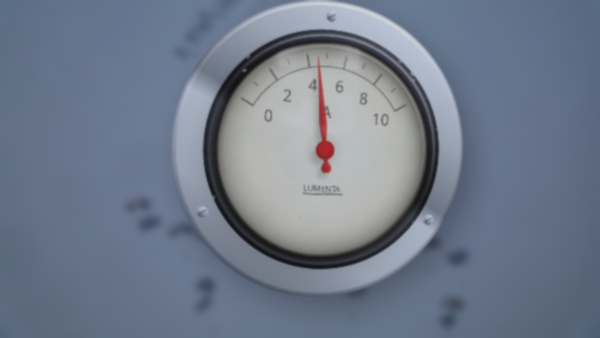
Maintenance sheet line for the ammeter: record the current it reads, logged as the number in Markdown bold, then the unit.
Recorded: **4.5** A
